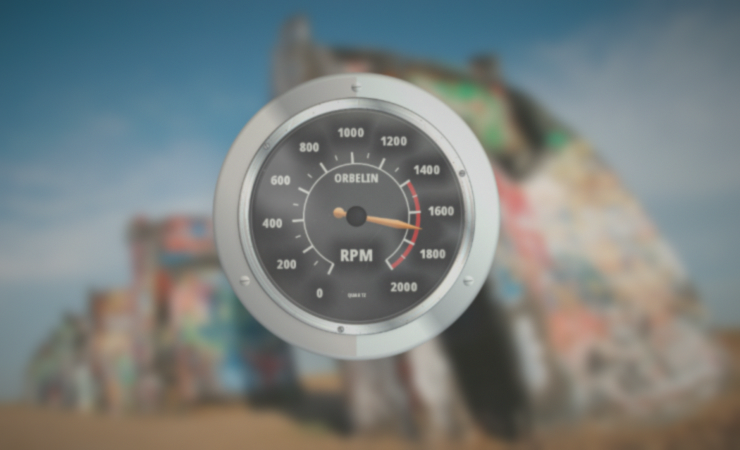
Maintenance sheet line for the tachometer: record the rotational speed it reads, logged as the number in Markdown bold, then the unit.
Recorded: **1700** rpm
